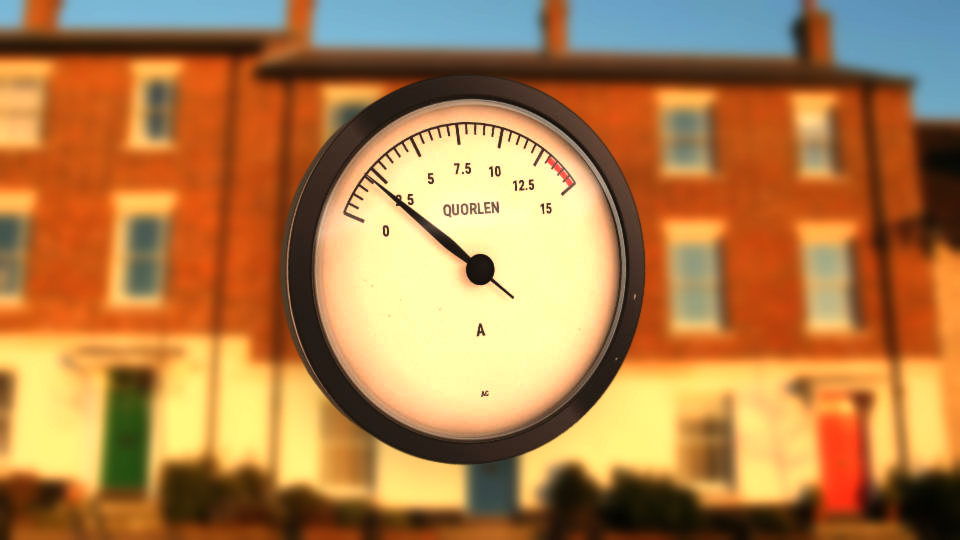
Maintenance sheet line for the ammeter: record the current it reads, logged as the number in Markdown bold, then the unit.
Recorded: **2** A
